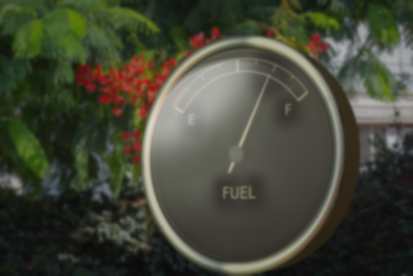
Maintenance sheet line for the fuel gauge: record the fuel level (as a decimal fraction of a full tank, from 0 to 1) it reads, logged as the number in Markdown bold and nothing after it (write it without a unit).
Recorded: **0.75**
